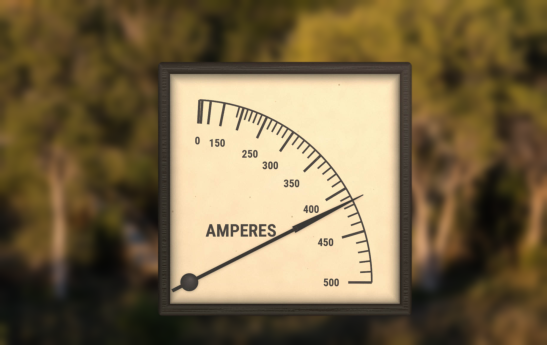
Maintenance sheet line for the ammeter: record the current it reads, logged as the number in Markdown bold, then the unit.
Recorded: **415** A
